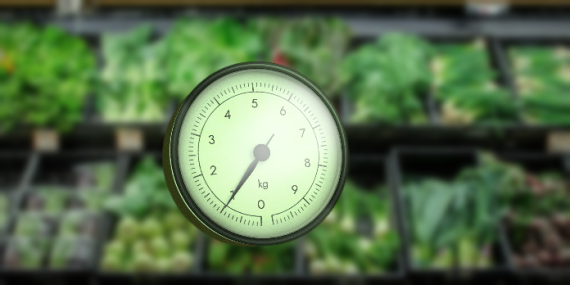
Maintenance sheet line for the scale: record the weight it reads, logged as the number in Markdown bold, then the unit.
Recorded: **1** kg
